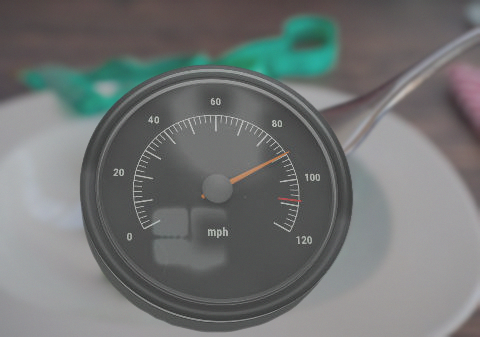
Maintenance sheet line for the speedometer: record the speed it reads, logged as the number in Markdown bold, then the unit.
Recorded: **90** mph
